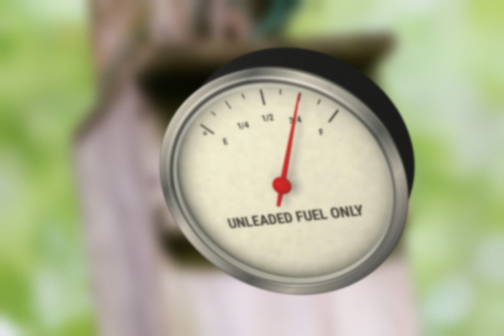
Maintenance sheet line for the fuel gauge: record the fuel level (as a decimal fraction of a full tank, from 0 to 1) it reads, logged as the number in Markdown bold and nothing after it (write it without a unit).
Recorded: **0.75**
